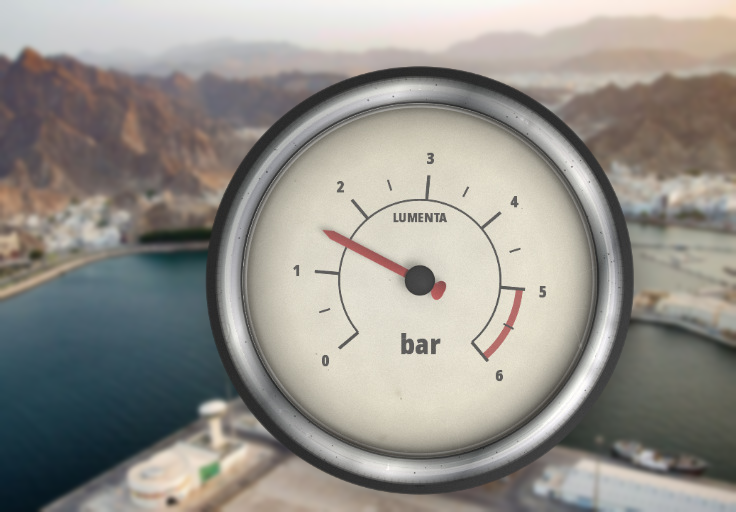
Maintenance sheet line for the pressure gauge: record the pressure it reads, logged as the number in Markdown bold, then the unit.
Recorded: **1.5** bar
